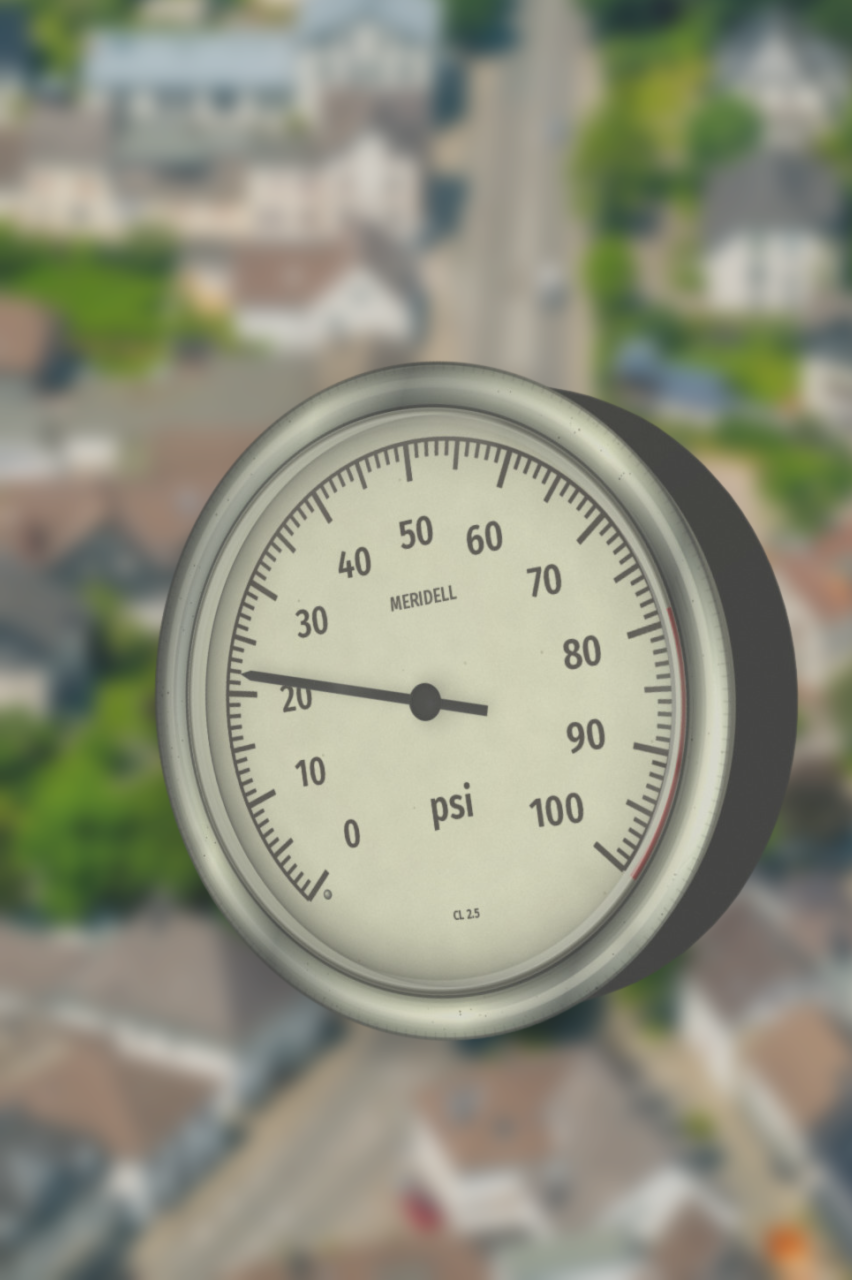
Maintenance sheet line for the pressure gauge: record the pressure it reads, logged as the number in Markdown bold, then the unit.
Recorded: **22** psi
